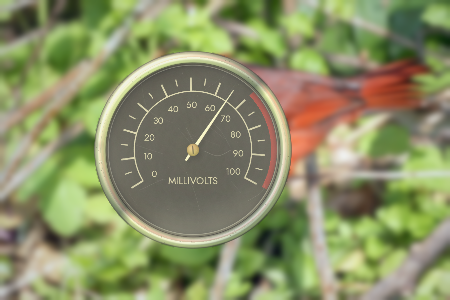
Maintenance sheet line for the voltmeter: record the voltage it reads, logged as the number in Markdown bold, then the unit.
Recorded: **65** mV
